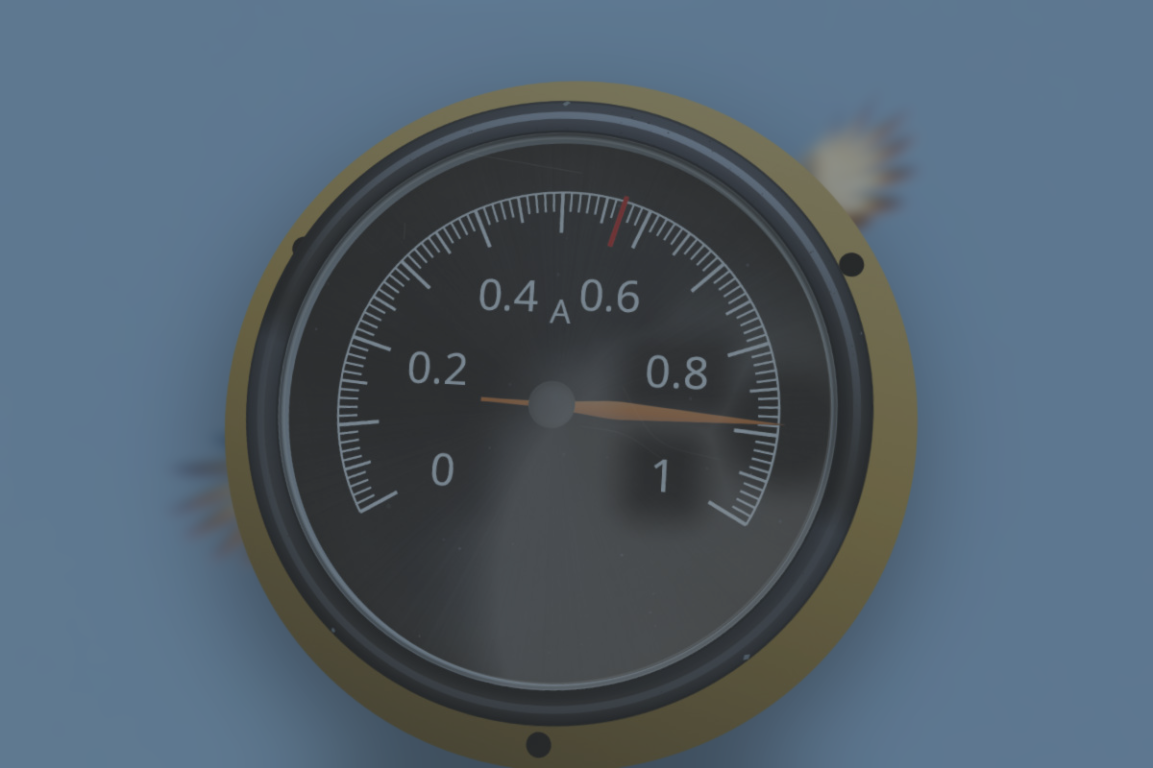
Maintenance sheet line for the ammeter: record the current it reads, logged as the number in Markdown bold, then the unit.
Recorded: **0.89** A
